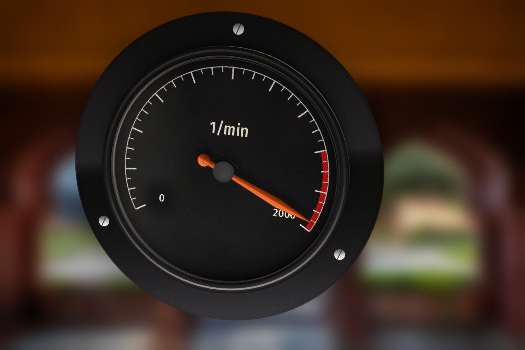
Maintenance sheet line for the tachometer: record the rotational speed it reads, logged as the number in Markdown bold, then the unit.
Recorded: **1950** rpm
